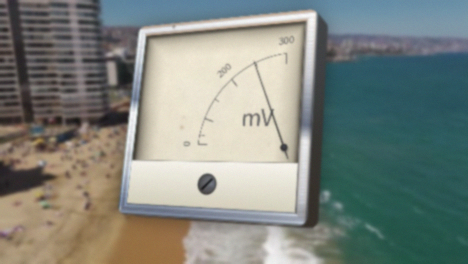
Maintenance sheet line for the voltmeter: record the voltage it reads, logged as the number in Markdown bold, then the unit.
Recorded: **250** mV
